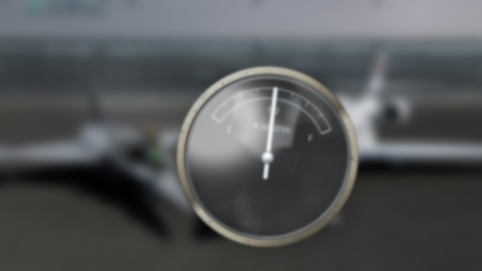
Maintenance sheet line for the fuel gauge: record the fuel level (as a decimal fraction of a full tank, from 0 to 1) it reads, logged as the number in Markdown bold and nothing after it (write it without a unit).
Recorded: **0.5**
